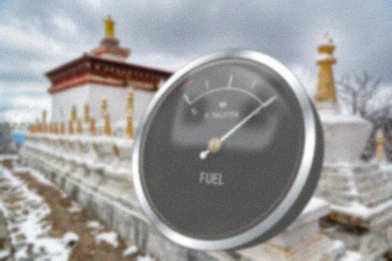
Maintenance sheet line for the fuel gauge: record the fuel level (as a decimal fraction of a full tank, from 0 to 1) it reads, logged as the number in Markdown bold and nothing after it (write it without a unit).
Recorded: **1**
